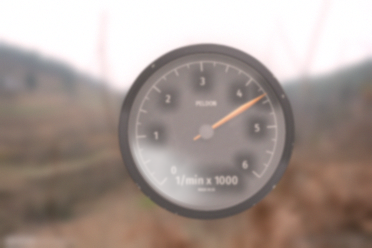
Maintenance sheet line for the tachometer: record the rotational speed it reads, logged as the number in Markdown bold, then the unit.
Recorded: **4375** rpm
